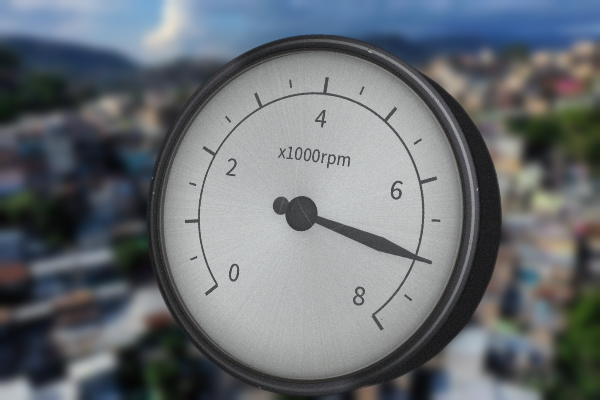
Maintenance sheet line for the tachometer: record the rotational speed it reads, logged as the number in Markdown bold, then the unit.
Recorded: **7000** rpm
